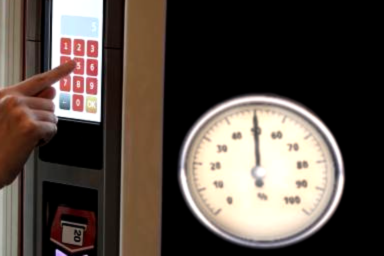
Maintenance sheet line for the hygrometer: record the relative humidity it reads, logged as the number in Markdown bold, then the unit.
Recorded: **50** %
